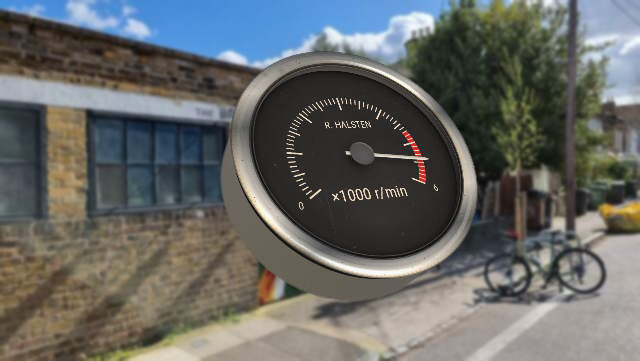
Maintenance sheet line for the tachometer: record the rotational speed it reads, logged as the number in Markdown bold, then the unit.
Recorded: **5500** rpm
